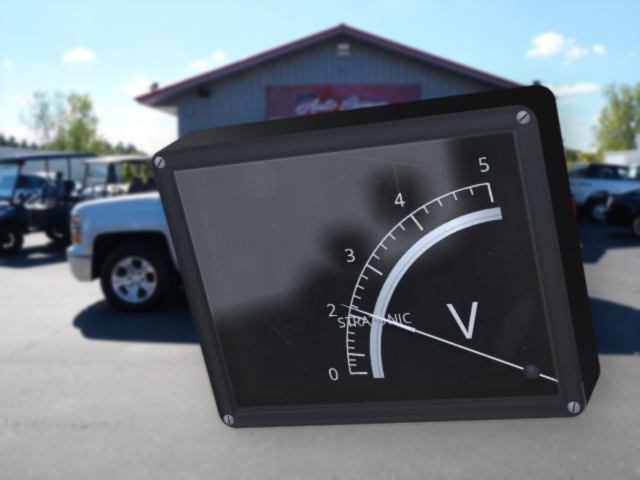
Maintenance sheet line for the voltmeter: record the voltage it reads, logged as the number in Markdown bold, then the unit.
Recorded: **2.2** V
